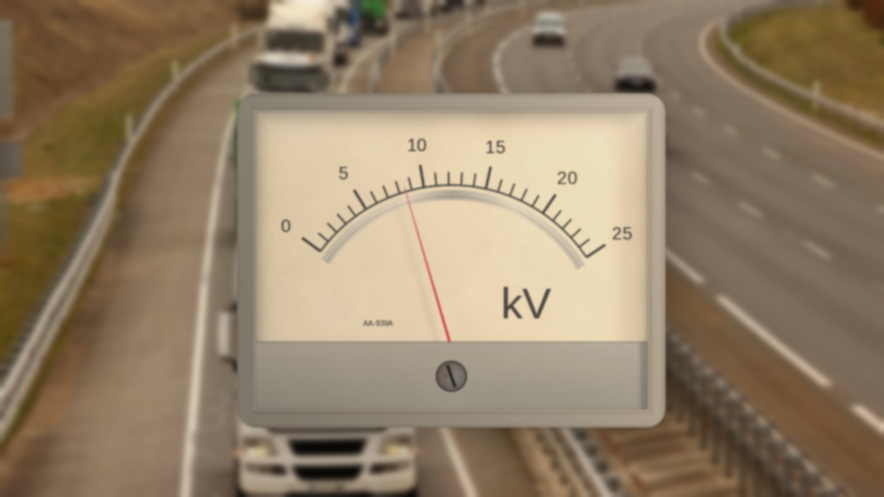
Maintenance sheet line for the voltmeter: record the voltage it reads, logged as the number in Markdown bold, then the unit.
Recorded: **8.5** kV
